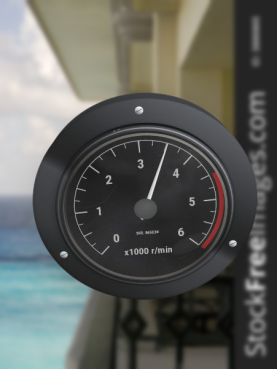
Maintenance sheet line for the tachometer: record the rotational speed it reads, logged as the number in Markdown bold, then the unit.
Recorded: **3500** rpm
